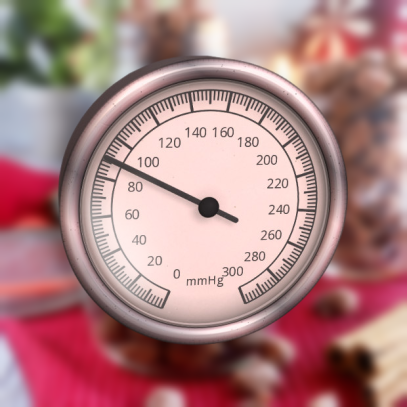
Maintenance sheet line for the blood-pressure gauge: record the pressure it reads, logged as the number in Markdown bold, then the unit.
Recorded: **90** mmHg
